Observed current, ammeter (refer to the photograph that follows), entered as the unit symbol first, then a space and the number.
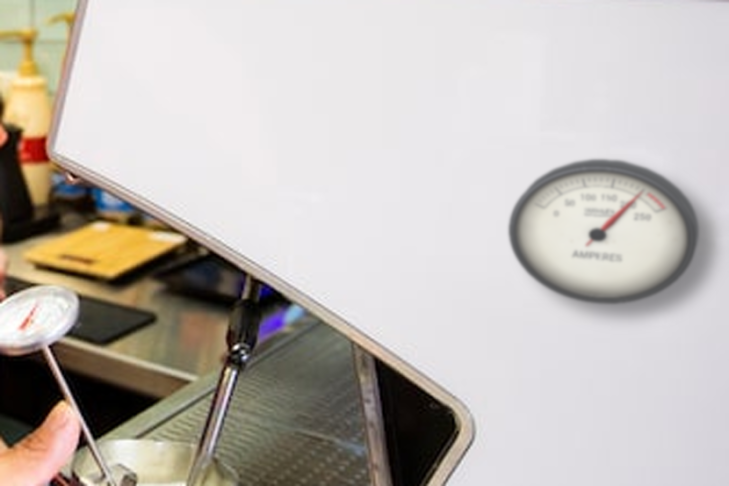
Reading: A 200
